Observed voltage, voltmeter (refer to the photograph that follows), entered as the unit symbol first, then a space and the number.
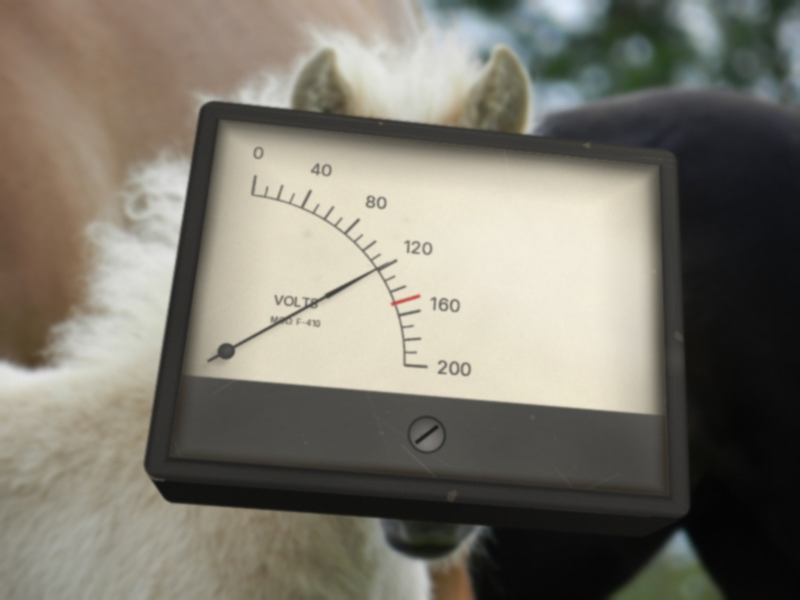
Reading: V 120
